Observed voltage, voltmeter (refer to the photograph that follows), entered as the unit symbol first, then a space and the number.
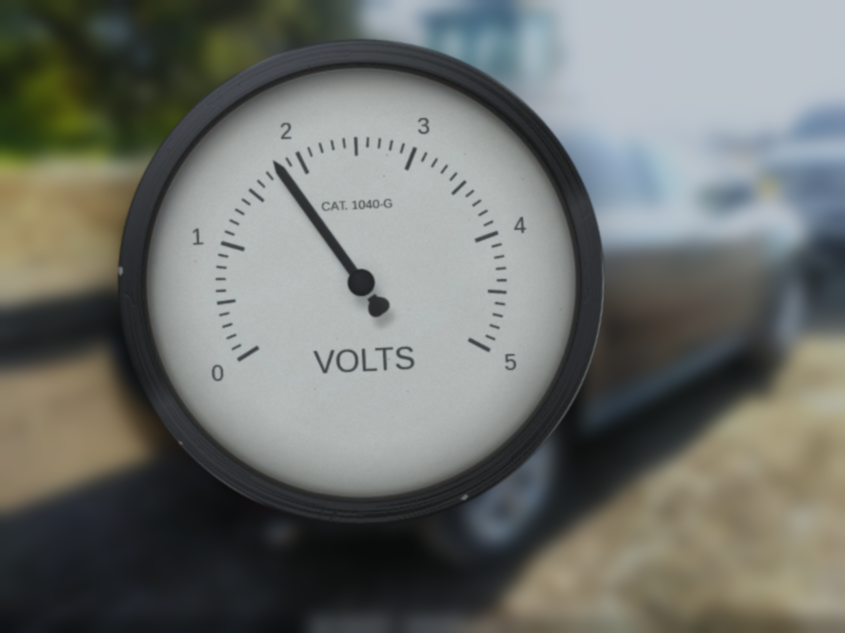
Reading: V 1.8
